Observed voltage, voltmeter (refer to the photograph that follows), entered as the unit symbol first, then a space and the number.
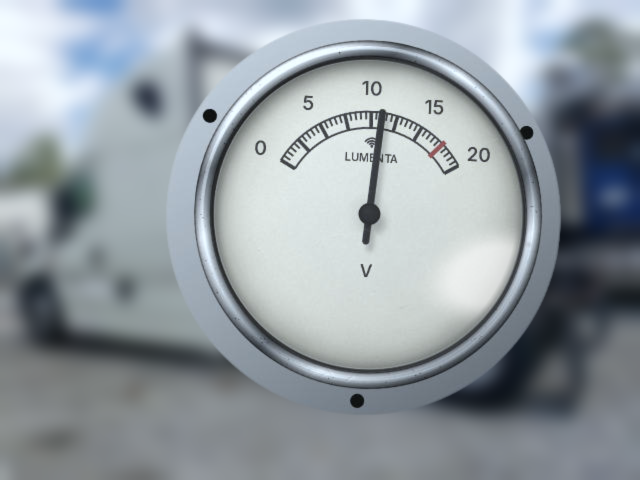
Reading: V 11
